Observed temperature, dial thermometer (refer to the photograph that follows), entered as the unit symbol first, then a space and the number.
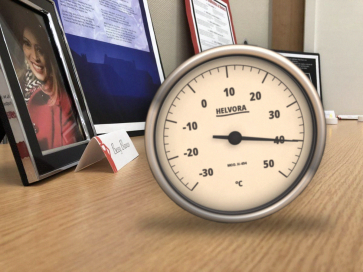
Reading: °C 40
